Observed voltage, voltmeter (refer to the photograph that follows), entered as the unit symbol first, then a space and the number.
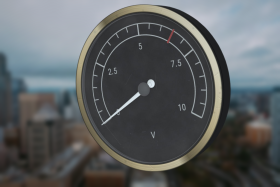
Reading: V 0
